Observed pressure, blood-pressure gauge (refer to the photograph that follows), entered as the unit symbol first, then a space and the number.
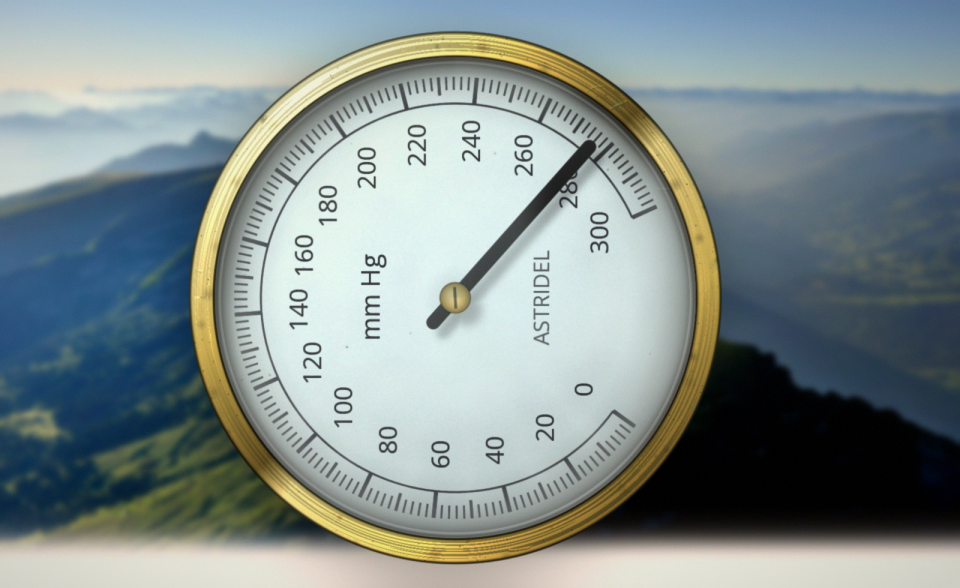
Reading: mmHg 276
